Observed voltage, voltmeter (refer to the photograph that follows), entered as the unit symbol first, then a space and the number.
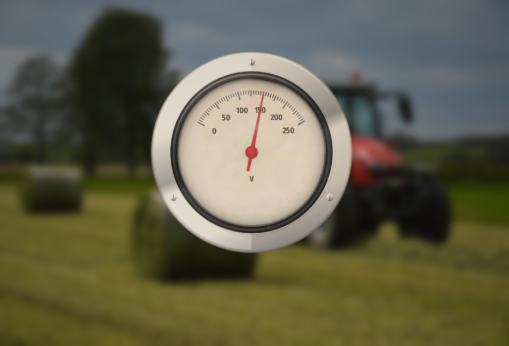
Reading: V 150
